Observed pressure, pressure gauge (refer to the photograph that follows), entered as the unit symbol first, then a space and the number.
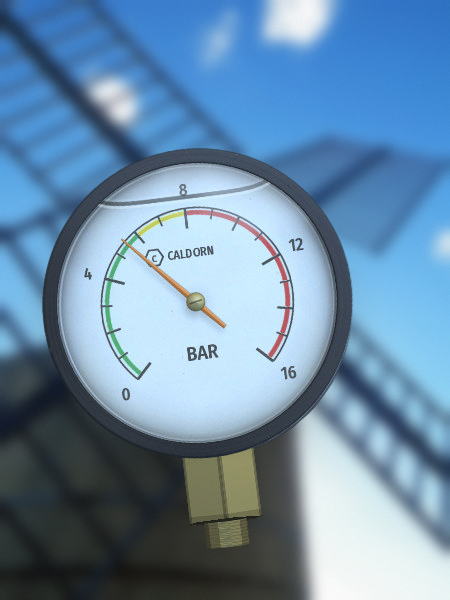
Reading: bar 5.5
